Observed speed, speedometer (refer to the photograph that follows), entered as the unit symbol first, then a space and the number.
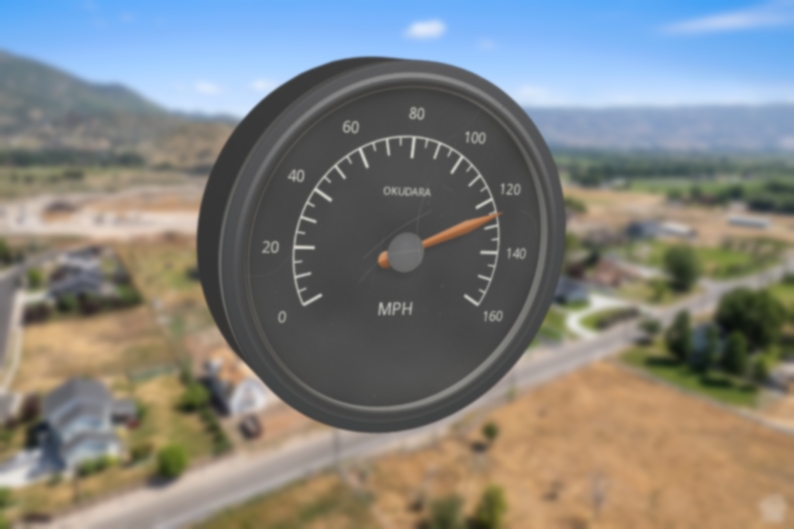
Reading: mph 125
